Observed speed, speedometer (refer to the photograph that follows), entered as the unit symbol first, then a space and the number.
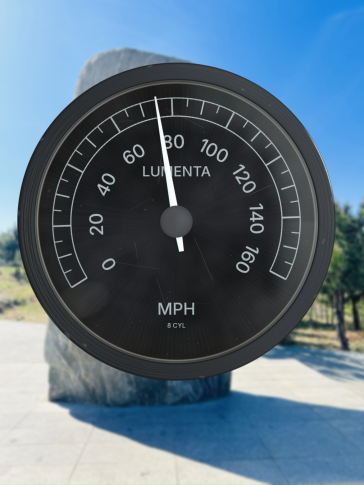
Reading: mph 75
